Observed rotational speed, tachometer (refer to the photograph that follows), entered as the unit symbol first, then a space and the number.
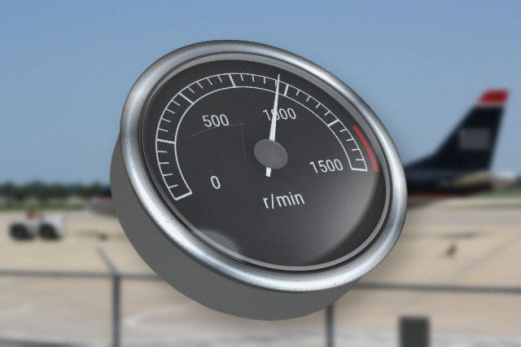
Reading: rpm 950
